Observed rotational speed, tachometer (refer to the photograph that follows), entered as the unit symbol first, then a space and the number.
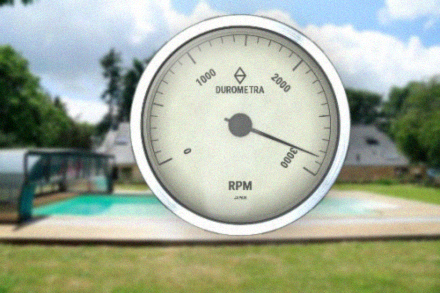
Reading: rpm 2850
